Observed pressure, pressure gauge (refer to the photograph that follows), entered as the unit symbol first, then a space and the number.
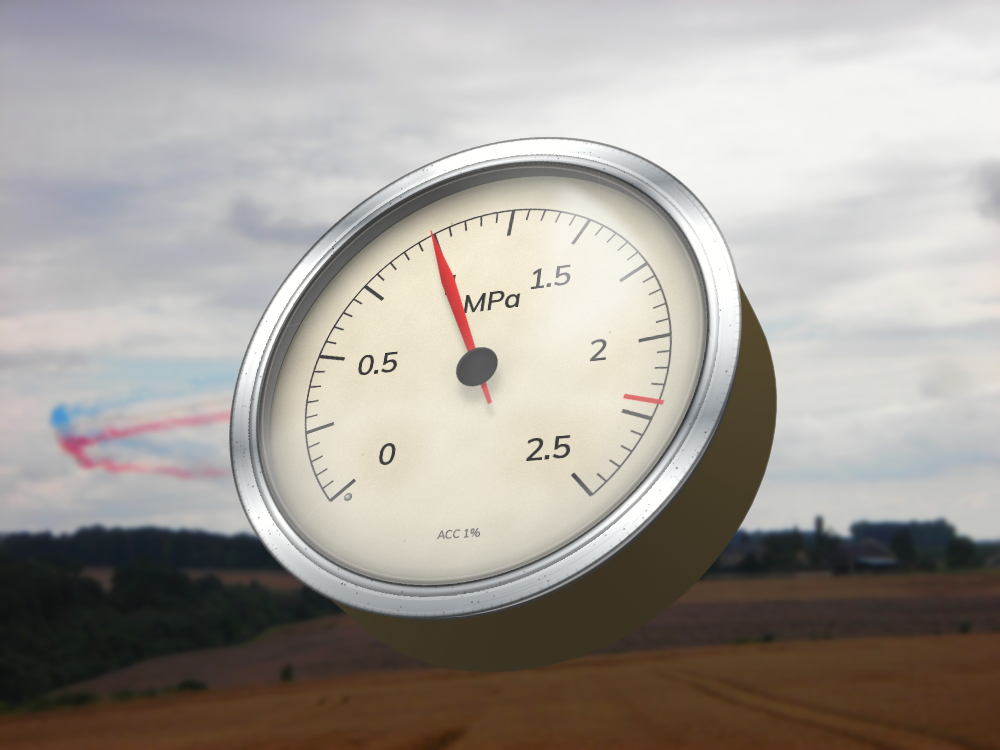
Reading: MPa 1
